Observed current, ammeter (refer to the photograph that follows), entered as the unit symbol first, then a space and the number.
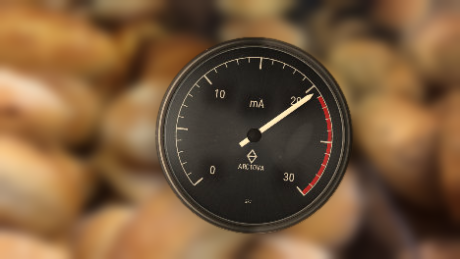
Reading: mA 20.5
